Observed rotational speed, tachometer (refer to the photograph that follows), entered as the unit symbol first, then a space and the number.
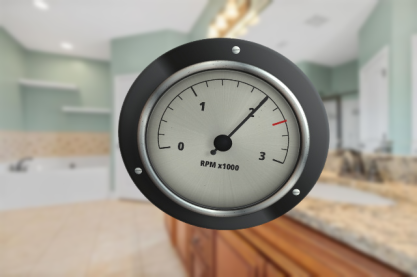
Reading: rpm 2000
